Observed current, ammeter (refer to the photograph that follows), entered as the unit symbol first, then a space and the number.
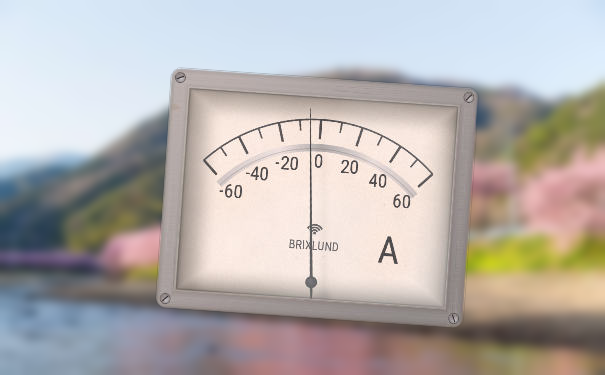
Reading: A -5
